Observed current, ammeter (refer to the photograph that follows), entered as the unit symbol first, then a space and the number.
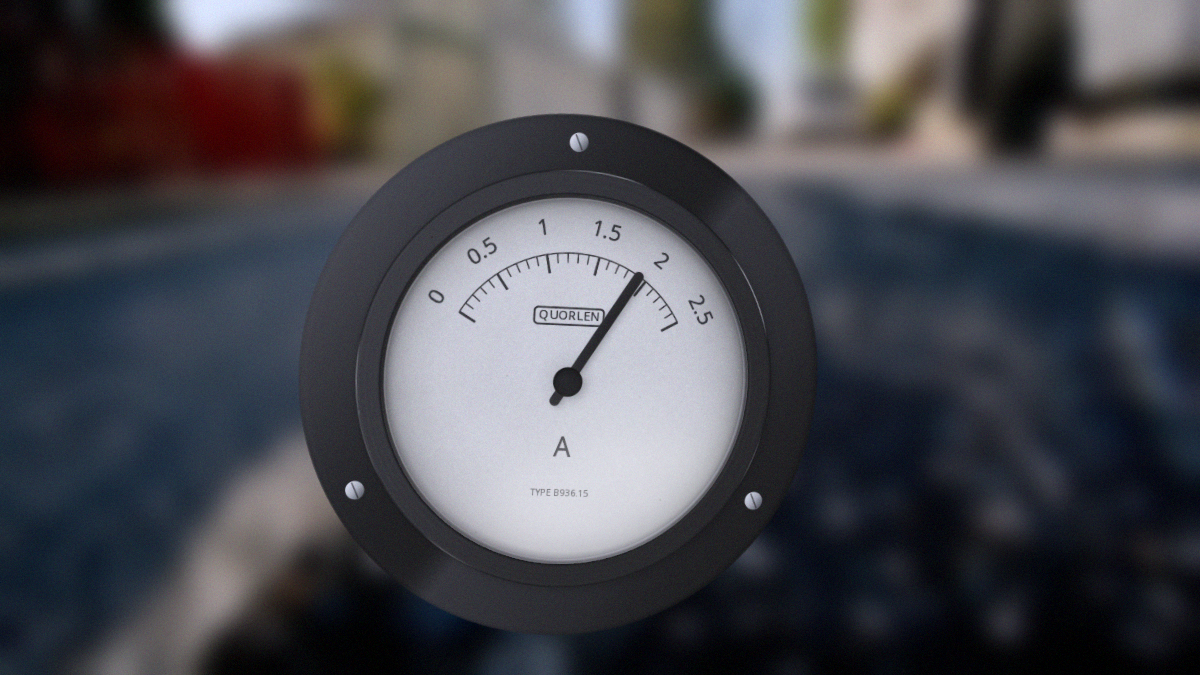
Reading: A 1.9
